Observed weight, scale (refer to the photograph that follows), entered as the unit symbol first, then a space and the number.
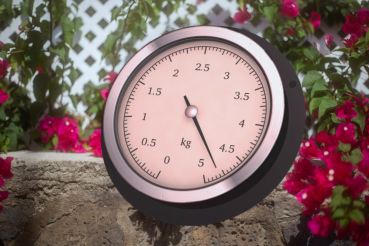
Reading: kg 4.8
